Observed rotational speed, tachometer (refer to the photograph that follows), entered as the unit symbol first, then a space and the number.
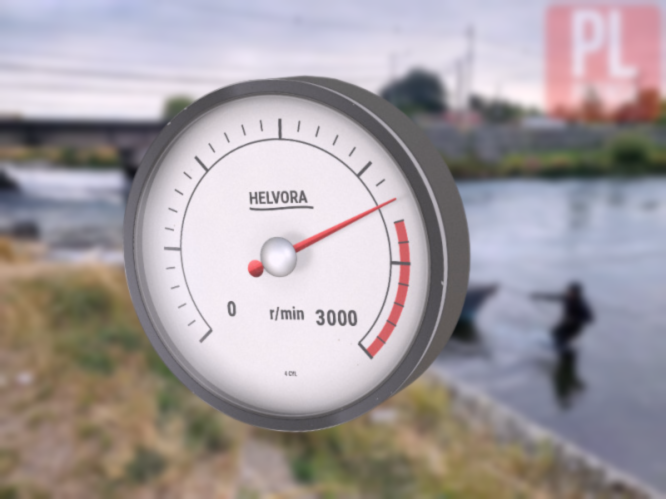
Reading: rpm 2200
